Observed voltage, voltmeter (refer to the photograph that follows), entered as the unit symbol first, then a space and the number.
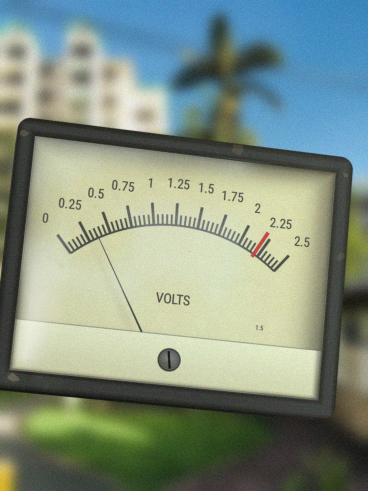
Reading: V 0.35
